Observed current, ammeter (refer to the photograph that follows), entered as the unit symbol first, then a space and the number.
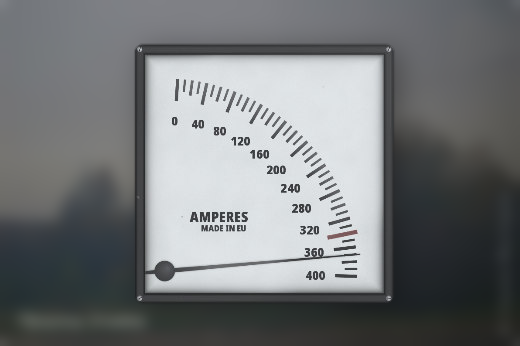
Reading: A 370
